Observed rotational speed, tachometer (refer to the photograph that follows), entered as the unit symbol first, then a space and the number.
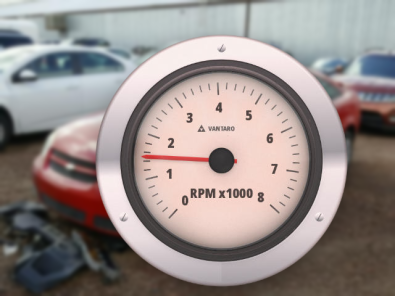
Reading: rpm 1500
